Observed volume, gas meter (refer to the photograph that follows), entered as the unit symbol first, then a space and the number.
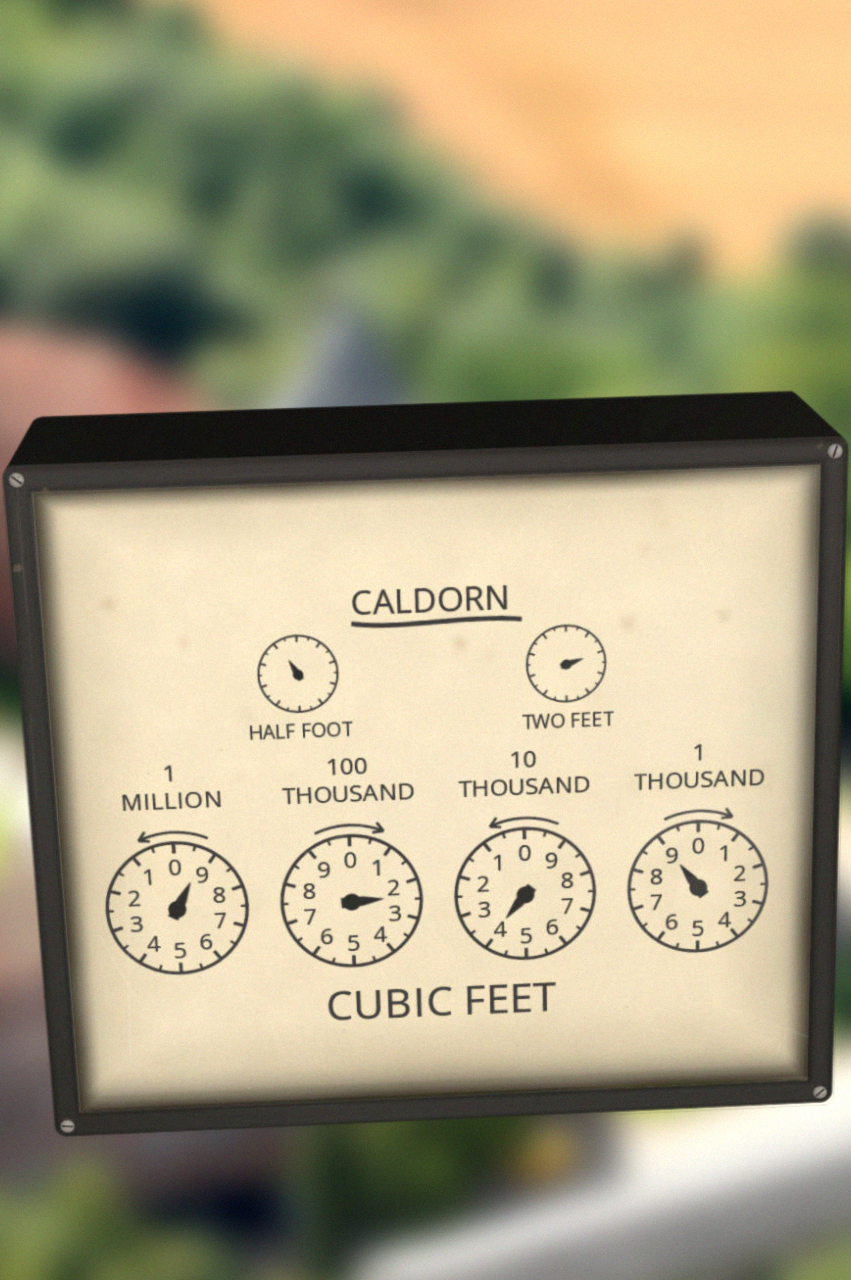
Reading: ft³ 923900
